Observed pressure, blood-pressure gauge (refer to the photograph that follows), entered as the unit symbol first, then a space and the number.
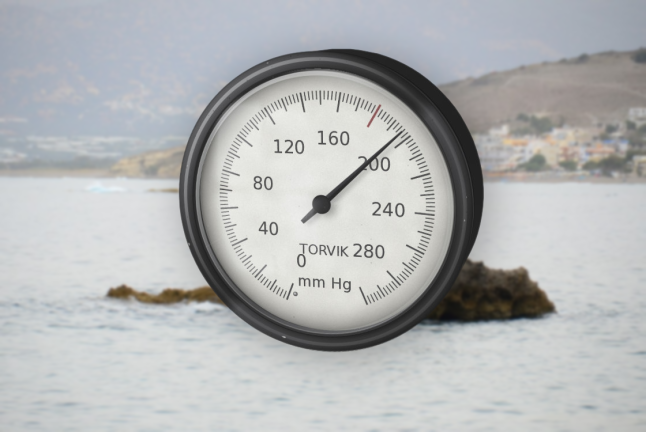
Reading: mmHg 196
